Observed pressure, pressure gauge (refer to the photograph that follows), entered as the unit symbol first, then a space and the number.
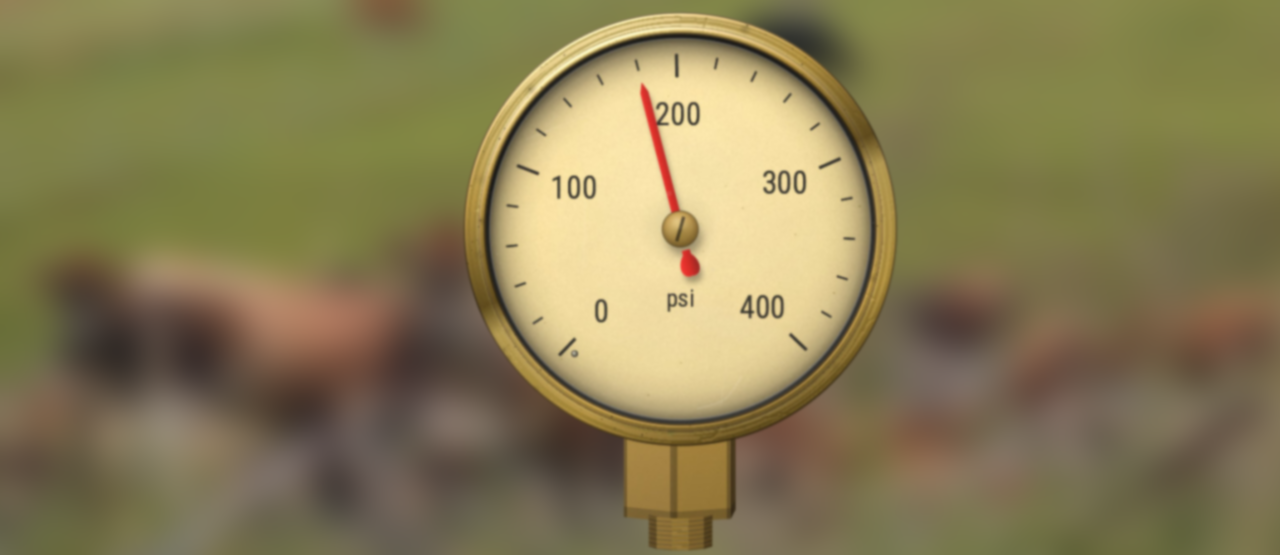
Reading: psi 180
